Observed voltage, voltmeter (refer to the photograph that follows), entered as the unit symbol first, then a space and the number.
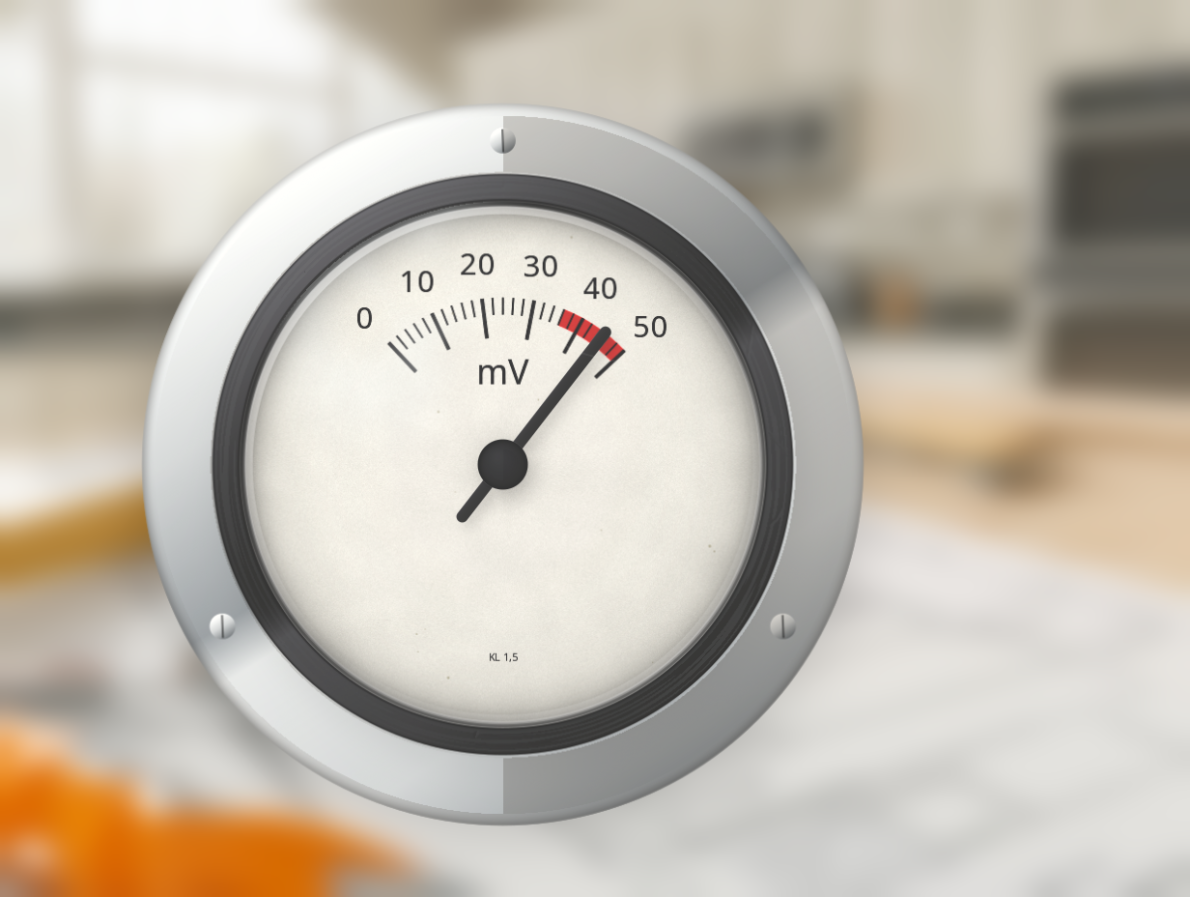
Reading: mV 45
